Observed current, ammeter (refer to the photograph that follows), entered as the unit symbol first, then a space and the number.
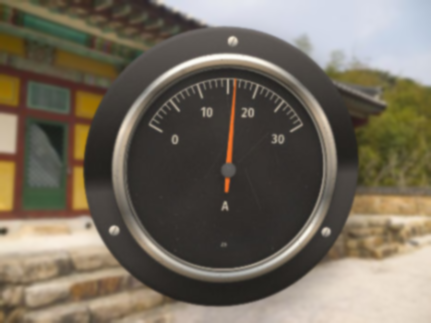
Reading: A 16
